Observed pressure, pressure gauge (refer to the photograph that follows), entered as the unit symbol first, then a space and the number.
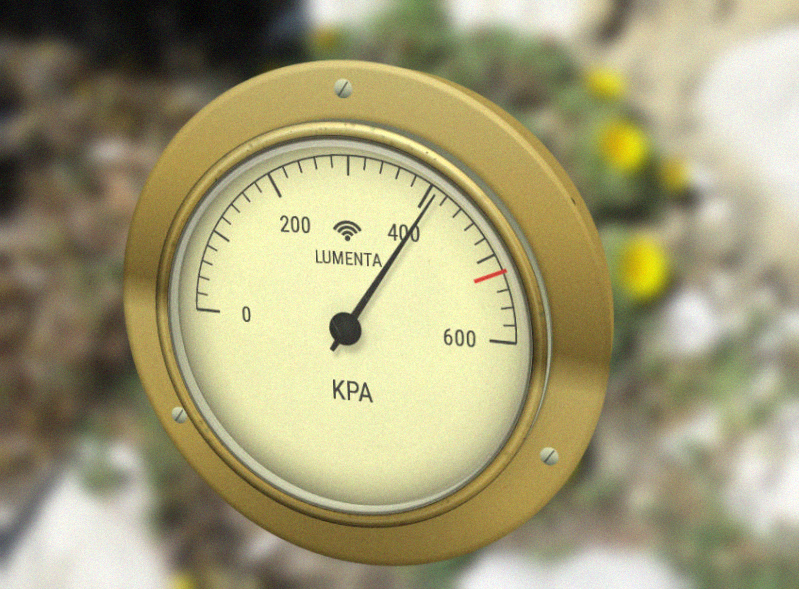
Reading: kPa 410
